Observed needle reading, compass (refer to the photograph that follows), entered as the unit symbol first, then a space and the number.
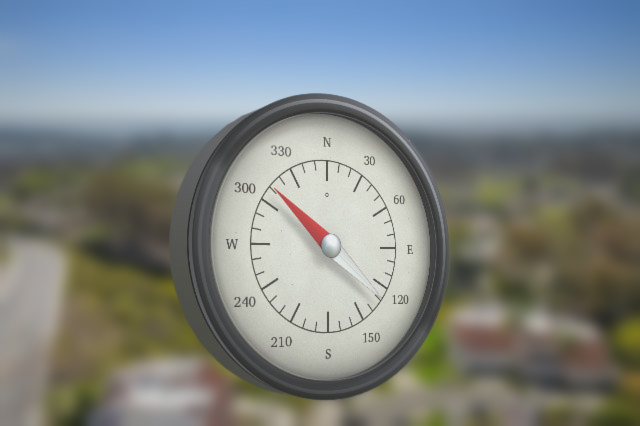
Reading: ° 310
